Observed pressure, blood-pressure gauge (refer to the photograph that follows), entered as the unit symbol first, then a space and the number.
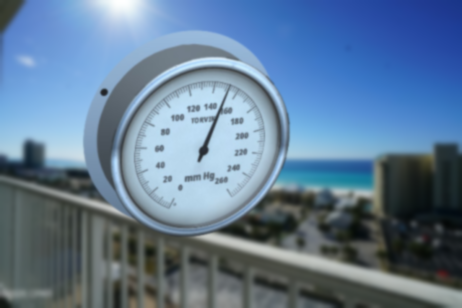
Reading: mmHg 150
